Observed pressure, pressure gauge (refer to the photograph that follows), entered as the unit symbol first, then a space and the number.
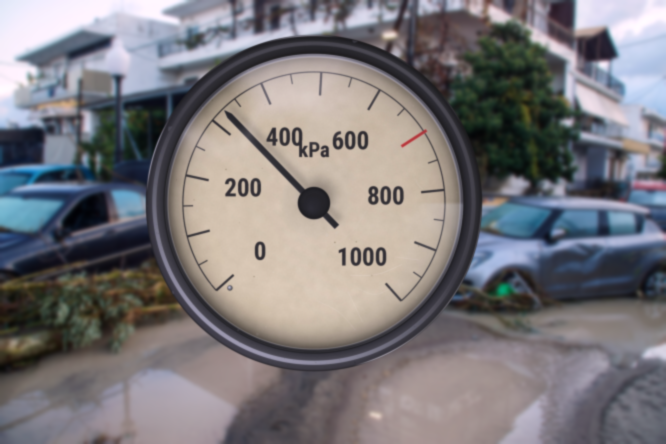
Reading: kPa 325
